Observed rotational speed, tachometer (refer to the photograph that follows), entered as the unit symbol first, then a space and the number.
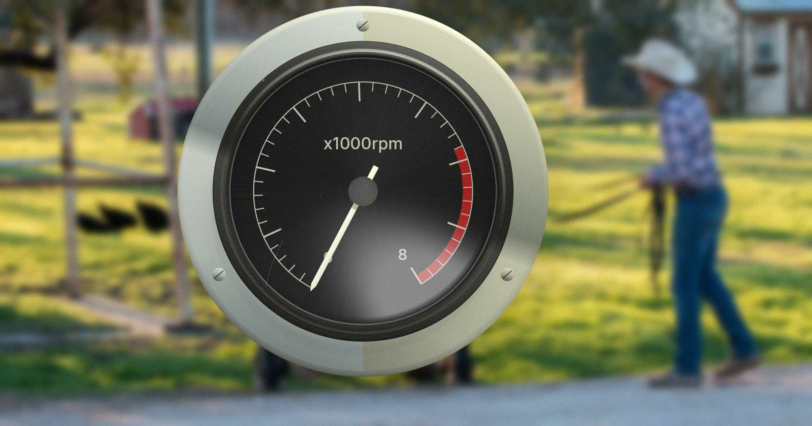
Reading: rpm 0
